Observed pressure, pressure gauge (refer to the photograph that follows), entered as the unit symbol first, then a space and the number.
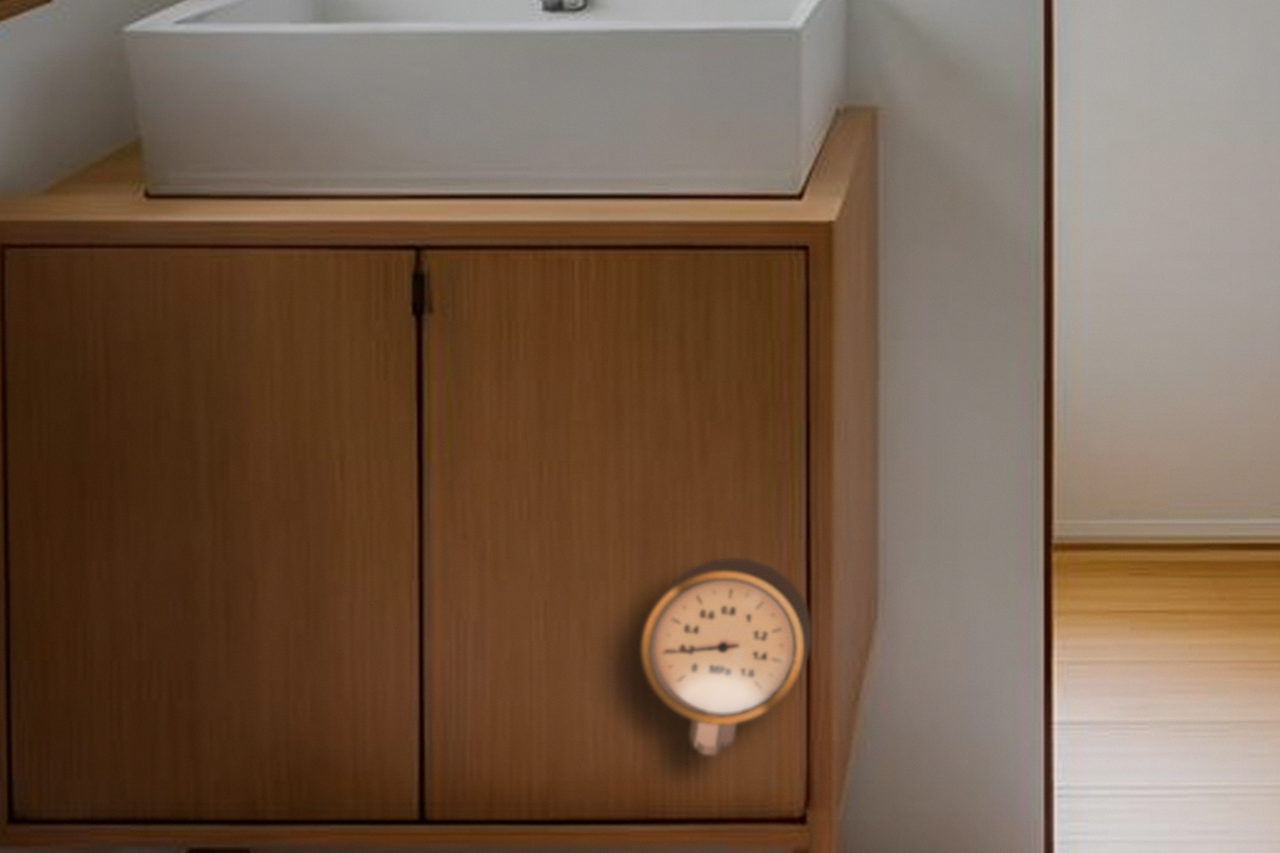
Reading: MPa 0.2
